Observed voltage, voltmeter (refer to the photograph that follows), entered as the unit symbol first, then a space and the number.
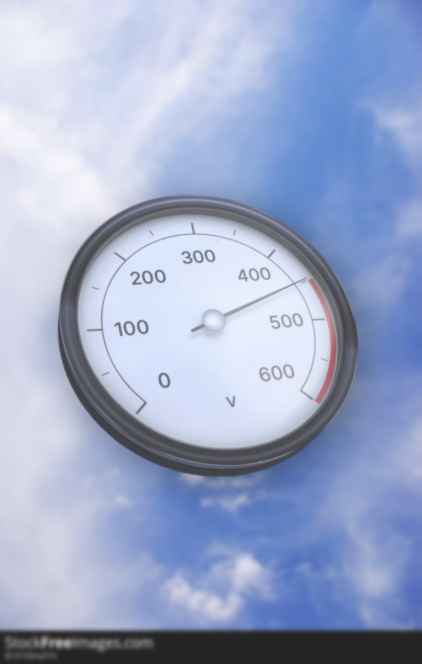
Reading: V 450
